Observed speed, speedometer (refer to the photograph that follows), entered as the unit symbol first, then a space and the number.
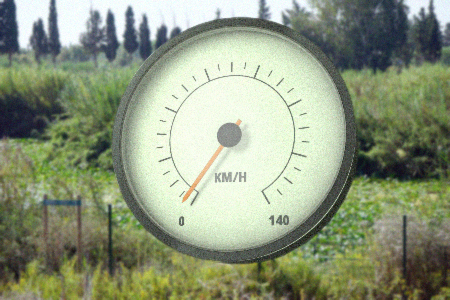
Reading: km/h 2.5
